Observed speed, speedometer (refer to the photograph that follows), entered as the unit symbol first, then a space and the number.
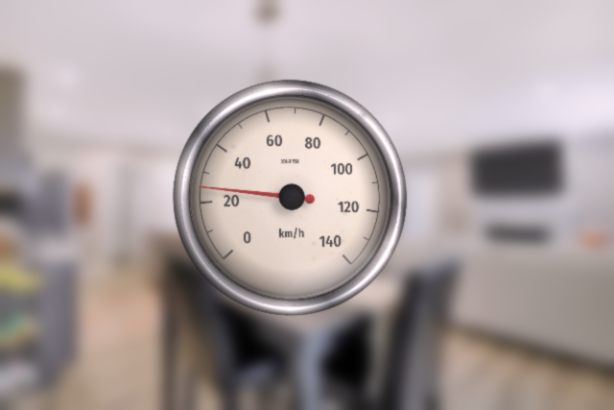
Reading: km/h 25
